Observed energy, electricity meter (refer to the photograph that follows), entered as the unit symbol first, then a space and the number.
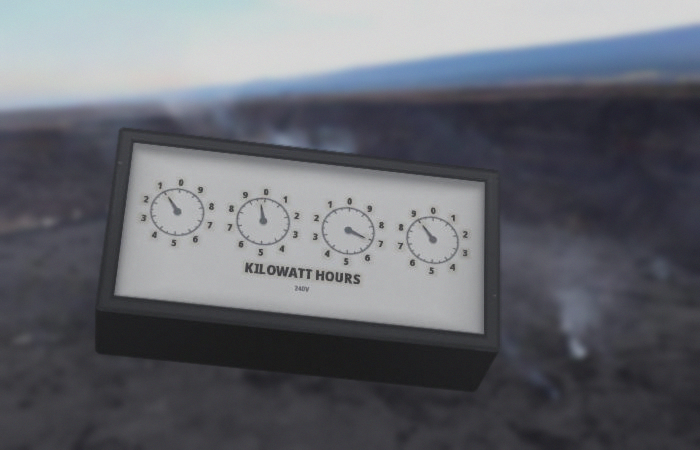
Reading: kWh 969
